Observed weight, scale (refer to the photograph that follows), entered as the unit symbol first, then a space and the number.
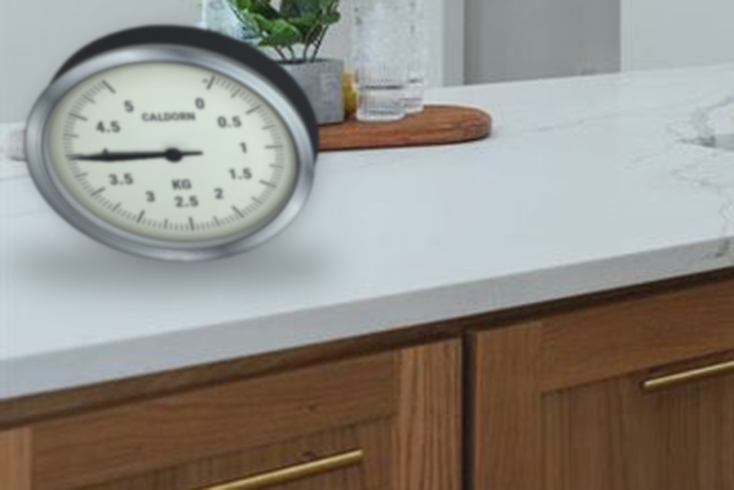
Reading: kg 4
